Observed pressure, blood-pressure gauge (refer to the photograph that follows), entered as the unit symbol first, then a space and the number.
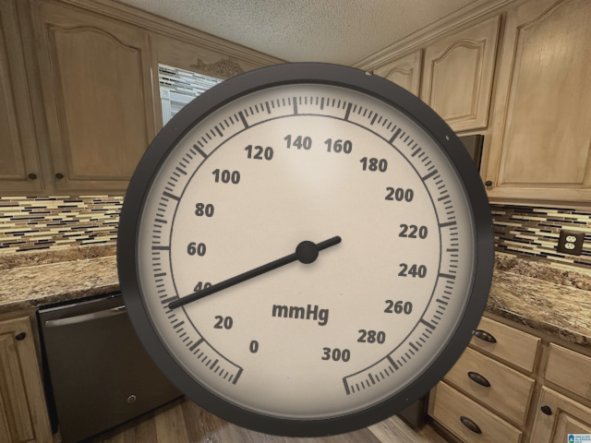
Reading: mmHg 38
